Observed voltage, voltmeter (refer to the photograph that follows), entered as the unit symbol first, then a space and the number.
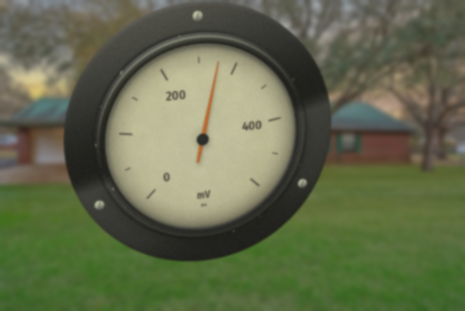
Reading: mV 275
